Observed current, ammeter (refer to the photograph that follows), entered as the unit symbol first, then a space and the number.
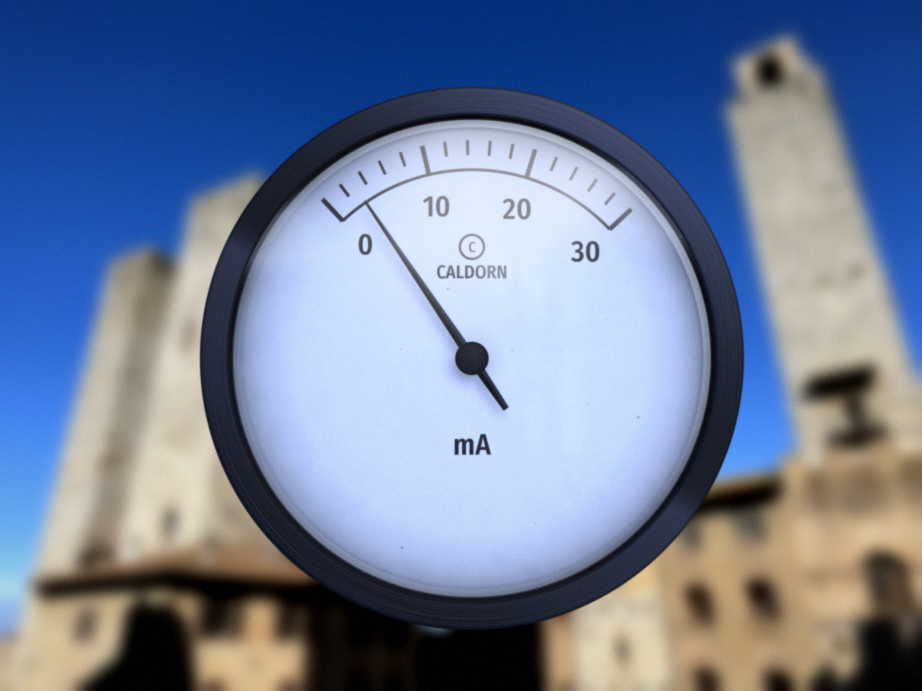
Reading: mA 3
